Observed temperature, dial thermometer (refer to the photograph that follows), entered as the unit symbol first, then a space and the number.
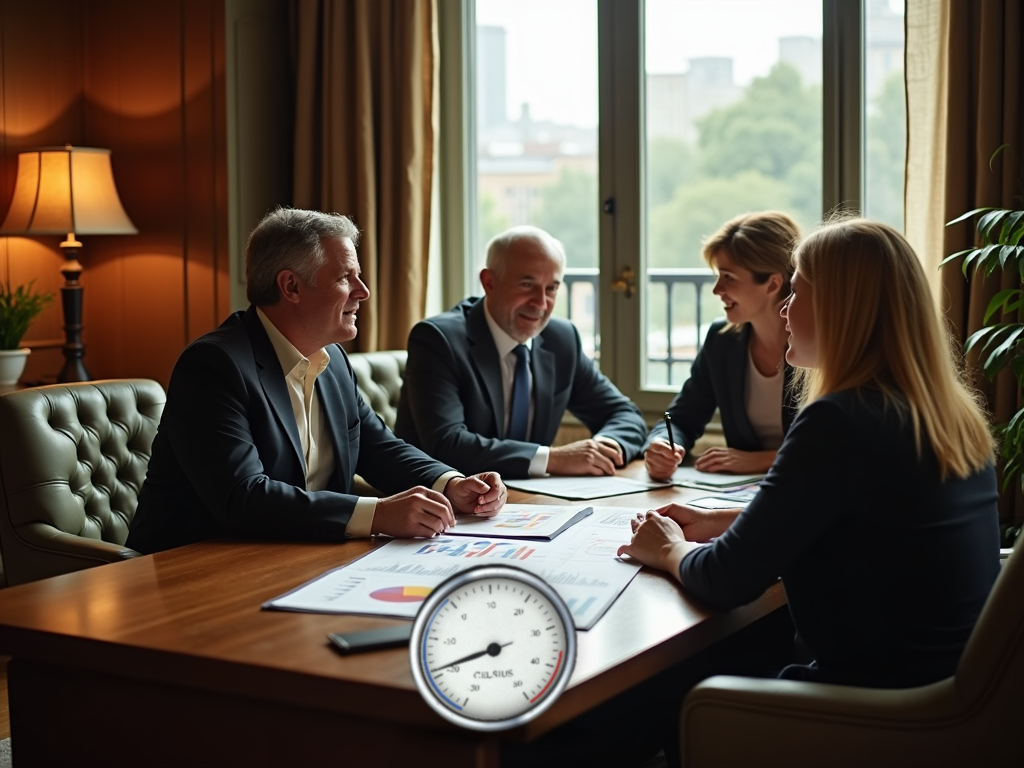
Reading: °C -18
